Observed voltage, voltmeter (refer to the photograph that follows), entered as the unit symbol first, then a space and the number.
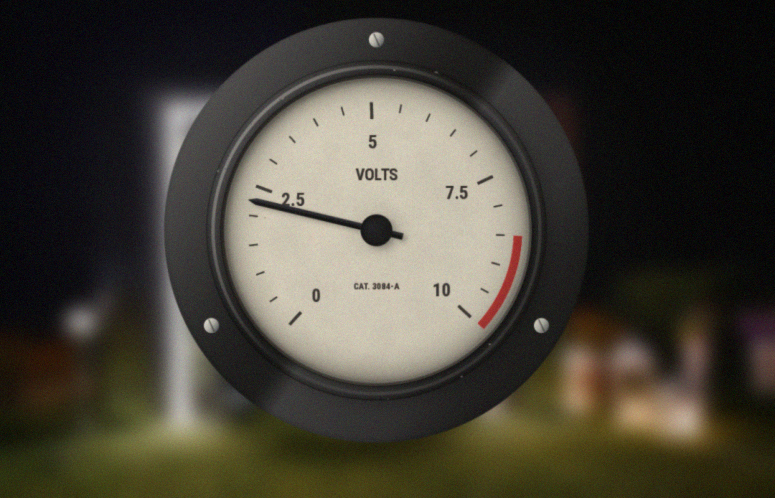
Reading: V 2.25
